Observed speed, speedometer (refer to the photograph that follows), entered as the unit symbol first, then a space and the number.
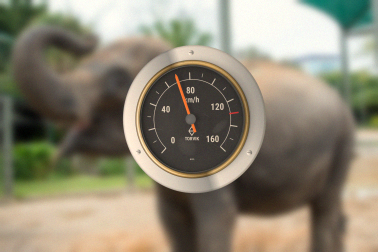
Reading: km/h 70
